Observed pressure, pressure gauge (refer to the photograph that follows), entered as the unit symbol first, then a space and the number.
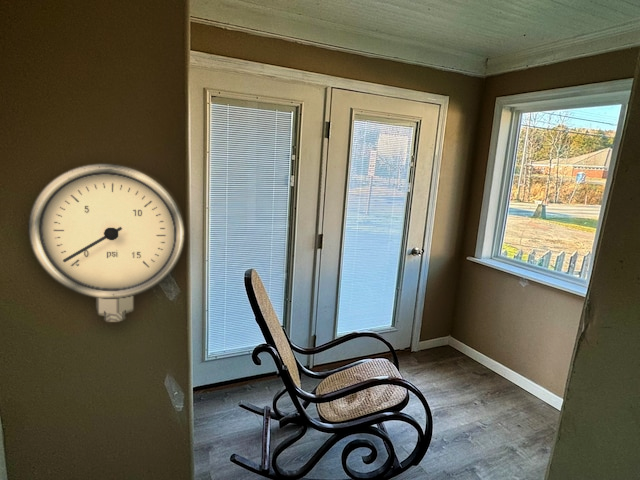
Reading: psi 0.5
